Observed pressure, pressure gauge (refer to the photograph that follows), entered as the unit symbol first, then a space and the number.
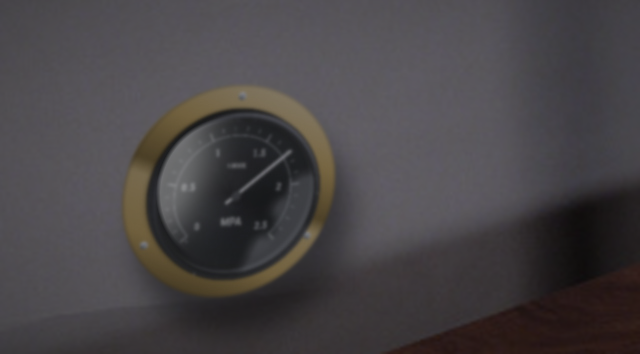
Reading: MPa 1.7
